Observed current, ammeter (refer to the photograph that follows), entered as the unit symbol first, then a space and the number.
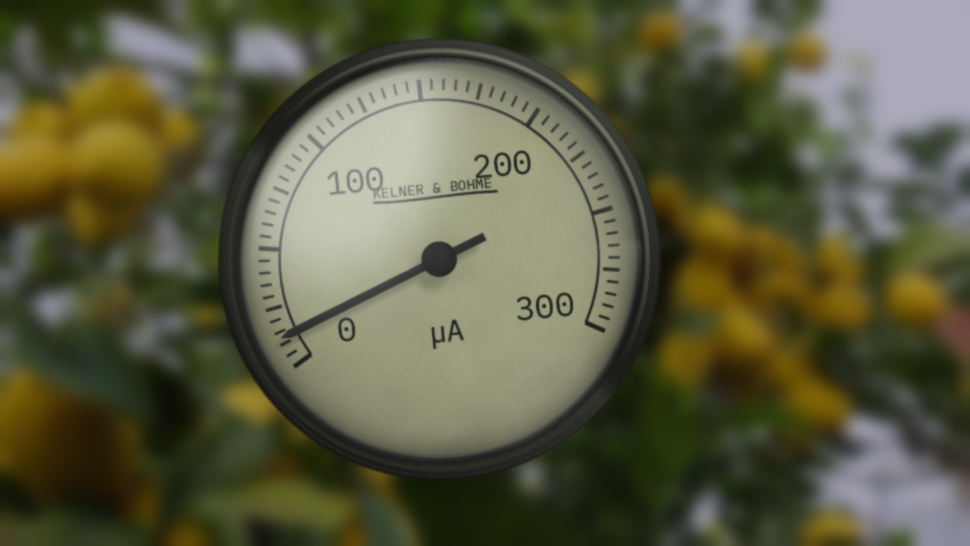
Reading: µA 12.5
